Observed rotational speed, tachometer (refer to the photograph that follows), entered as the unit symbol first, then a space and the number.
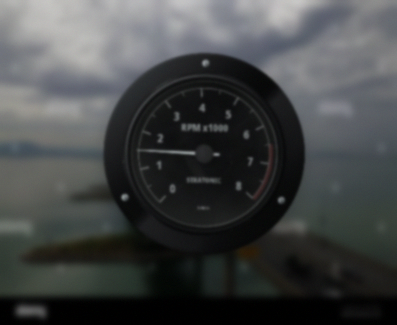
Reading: rpm 1500
